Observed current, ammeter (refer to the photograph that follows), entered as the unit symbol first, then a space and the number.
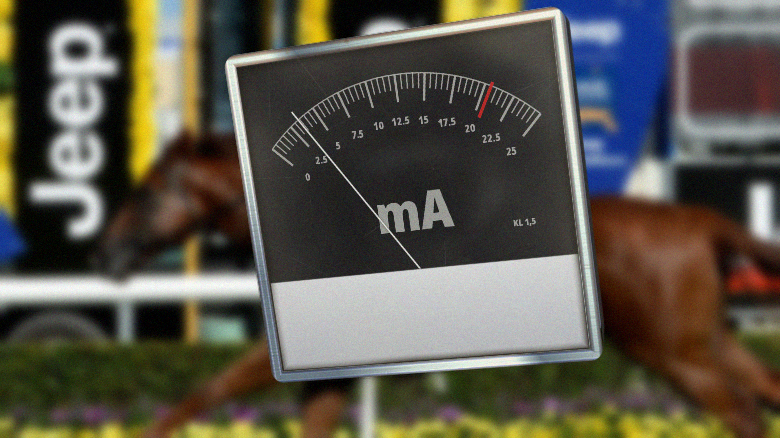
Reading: mA 3.5
